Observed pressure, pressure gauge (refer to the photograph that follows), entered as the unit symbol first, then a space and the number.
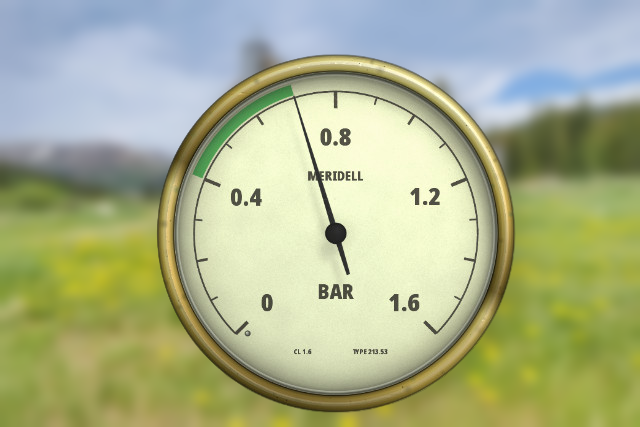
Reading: bar 0.7
